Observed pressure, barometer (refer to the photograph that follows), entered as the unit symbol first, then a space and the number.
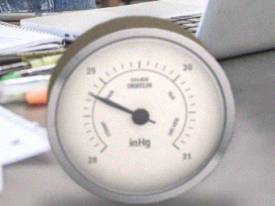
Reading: inHg 28.8
